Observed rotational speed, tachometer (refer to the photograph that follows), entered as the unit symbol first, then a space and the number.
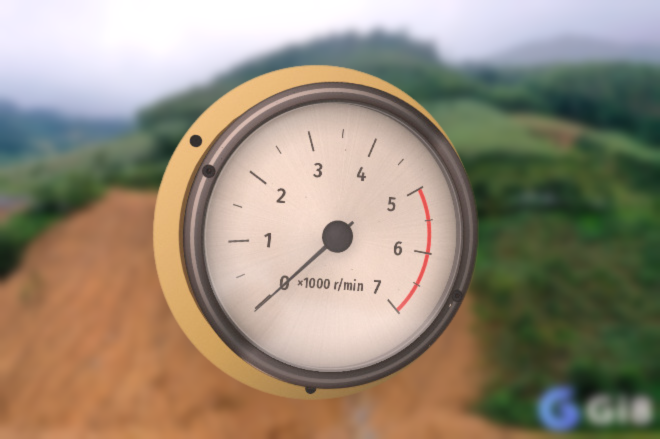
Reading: rpm 0
